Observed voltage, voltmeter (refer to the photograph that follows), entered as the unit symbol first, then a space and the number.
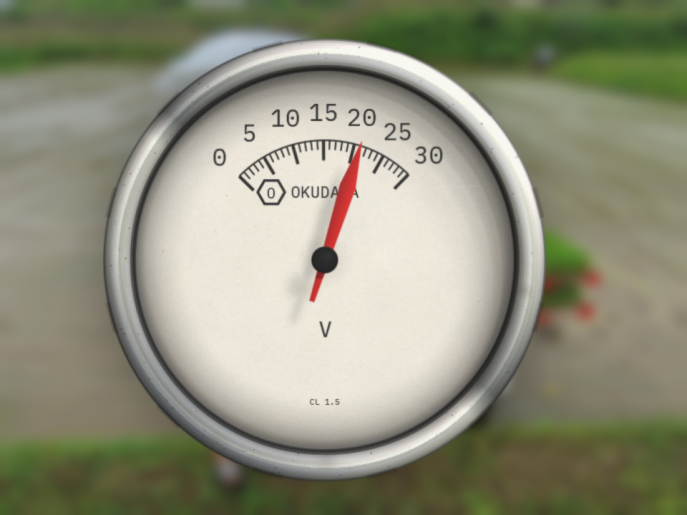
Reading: V 21
